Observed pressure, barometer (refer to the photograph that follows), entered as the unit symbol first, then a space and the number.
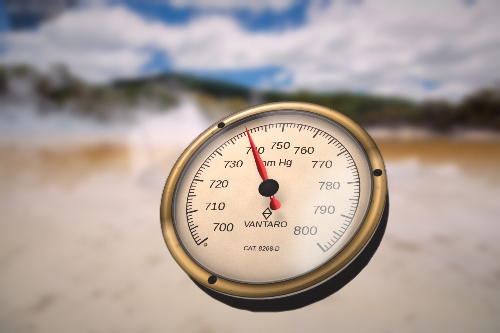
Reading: mmHg 740
